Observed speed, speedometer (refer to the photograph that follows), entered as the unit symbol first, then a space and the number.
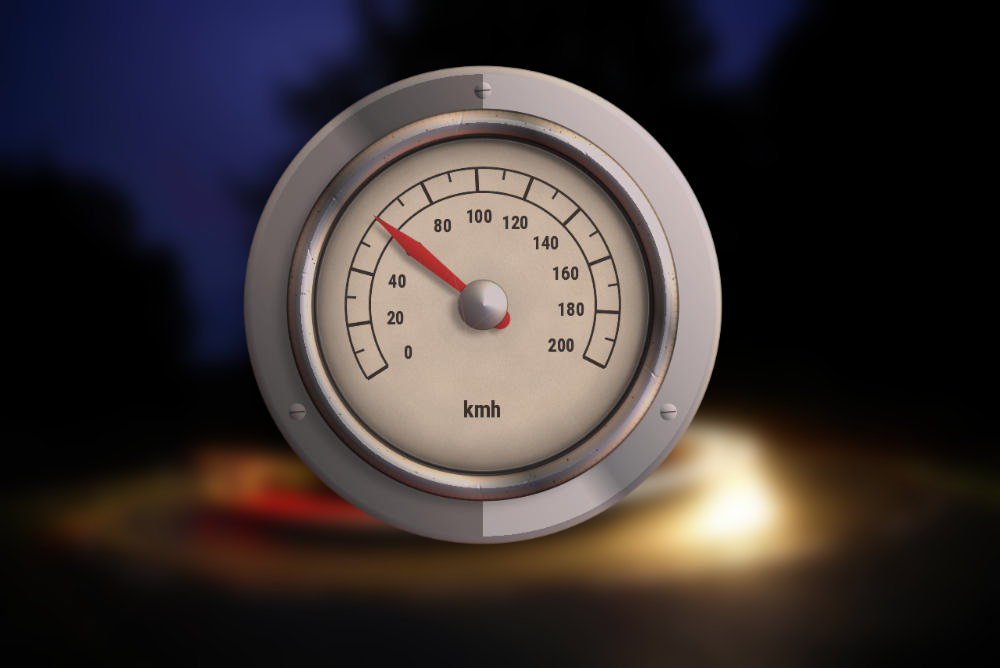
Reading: km/h 60
